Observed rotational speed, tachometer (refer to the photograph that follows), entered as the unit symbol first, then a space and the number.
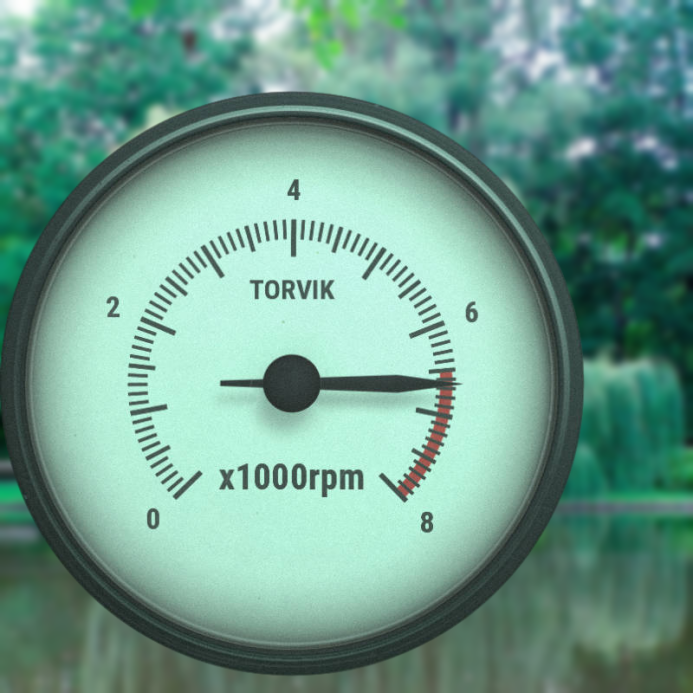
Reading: rpm 6650
